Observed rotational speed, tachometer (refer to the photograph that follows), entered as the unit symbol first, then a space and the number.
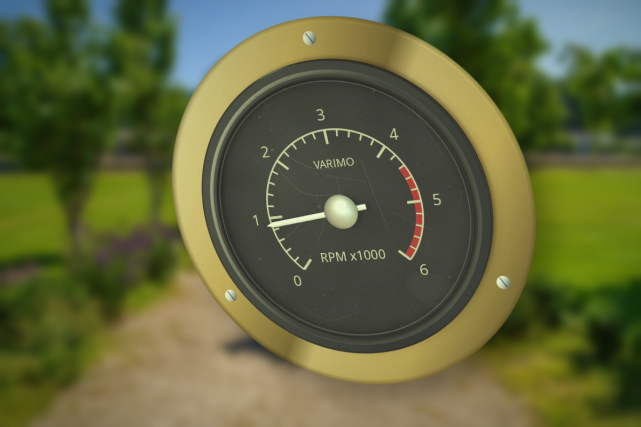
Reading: rpm 900
